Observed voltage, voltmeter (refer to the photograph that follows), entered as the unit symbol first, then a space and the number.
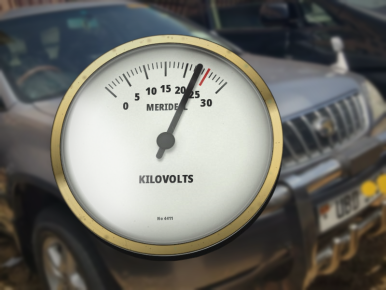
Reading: kV 23
